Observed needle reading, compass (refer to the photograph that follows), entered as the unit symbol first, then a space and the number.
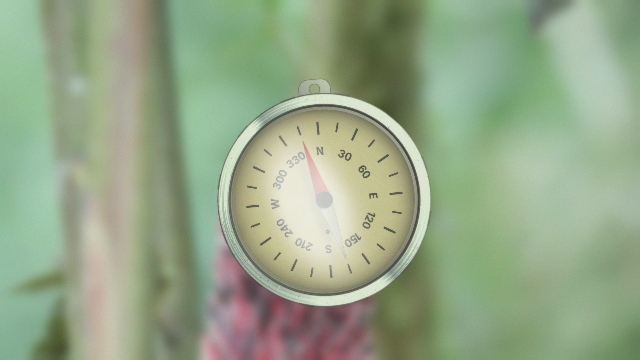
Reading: ° 345
